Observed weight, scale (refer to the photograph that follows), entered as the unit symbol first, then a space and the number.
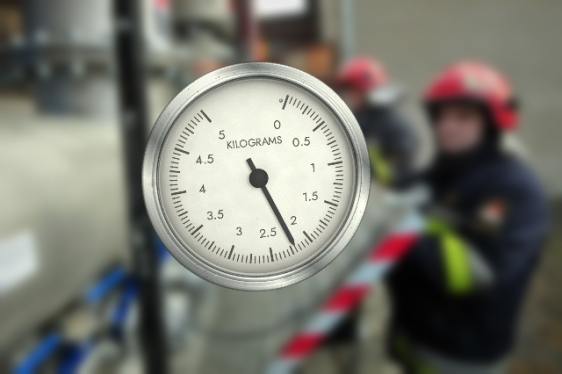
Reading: kg 2.2
